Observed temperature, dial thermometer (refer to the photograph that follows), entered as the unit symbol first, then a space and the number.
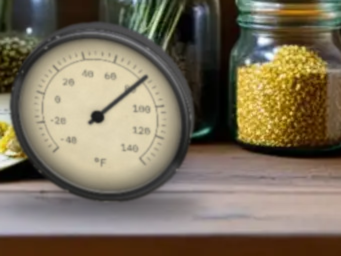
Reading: °F 80
